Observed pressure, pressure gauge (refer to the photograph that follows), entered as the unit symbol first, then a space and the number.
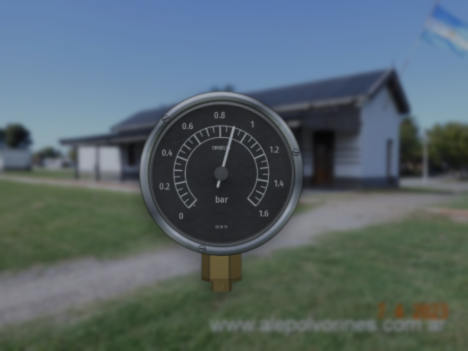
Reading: bar 0.9
